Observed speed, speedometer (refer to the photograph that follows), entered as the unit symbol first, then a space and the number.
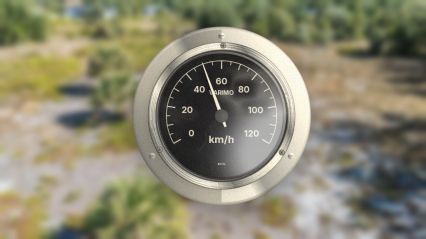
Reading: km/h 50
